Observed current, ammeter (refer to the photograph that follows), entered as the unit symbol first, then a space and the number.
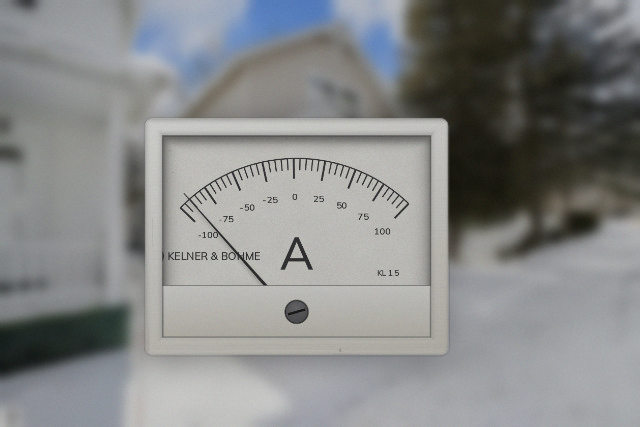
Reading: A -90
